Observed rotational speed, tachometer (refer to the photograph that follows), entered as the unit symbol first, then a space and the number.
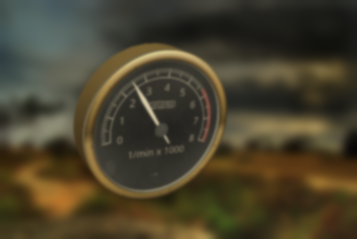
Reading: rpm 2500
